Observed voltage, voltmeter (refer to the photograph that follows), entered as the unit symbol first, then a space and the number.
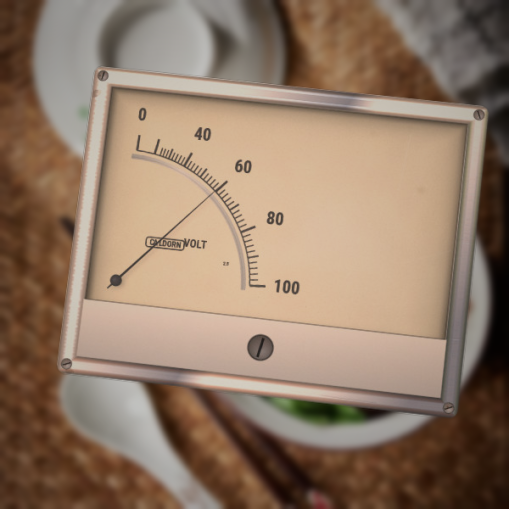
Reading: V 60
